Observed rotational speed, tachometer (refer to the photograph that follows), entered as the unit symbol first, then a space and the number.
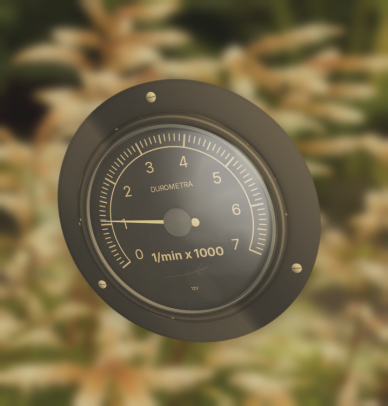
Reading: rpm 1100
